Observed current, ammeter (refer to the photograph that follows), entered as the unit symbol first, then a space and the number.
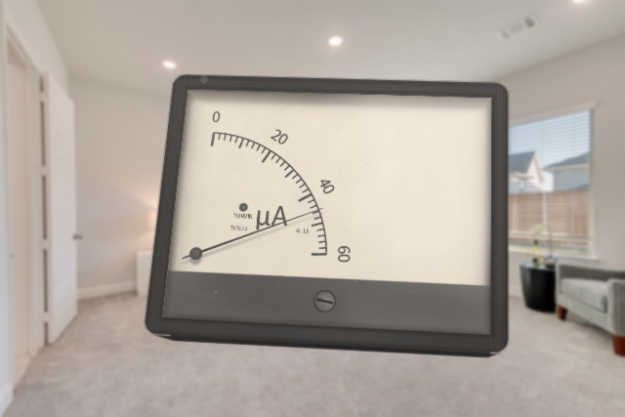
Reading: µA 46
